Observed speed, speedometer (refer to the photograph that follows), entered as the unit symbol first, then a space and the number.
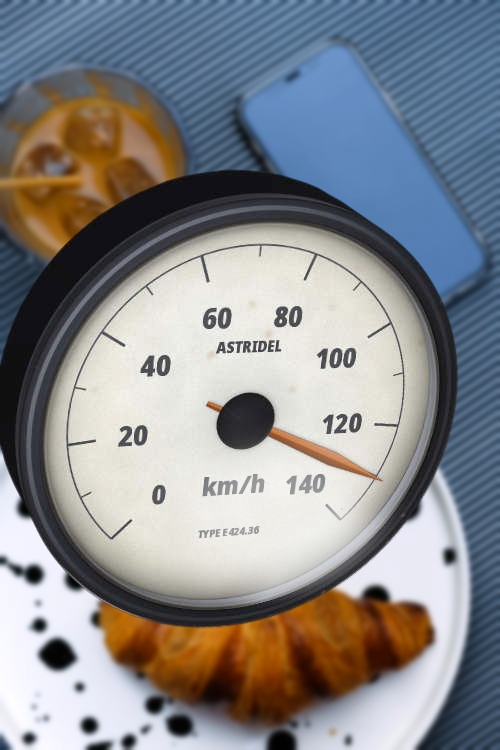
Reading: km/h 130
